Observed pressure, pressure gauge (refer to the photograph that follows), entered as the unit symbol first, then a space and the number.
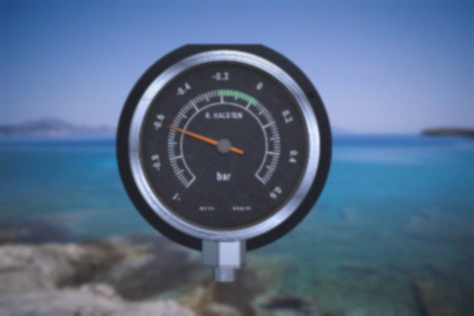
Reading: bar -0.6
